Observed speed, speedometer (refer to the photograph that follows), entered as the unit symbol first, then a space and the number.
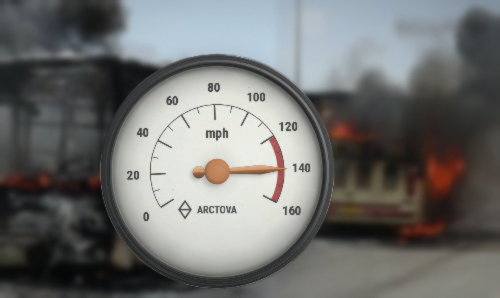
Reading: mph 140
